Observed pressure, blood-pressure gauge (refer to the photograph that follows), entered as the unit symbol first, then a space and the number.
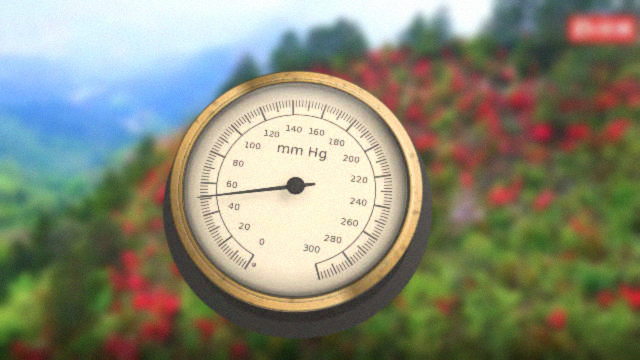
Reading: mmHg 50
